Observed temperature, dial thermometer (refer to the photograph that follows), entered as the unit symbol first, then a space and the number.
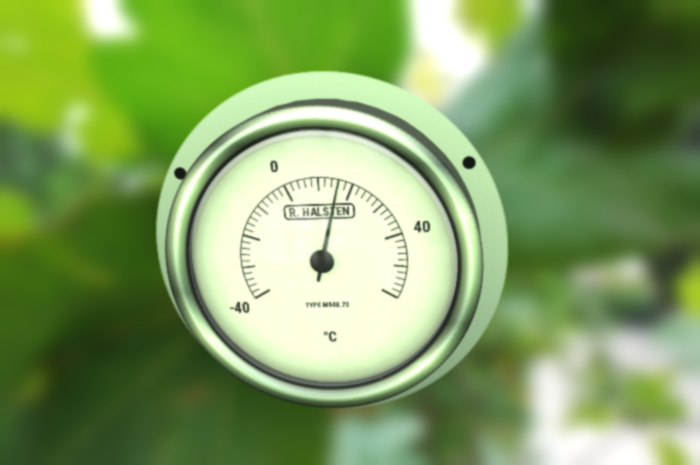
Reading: °C 16
